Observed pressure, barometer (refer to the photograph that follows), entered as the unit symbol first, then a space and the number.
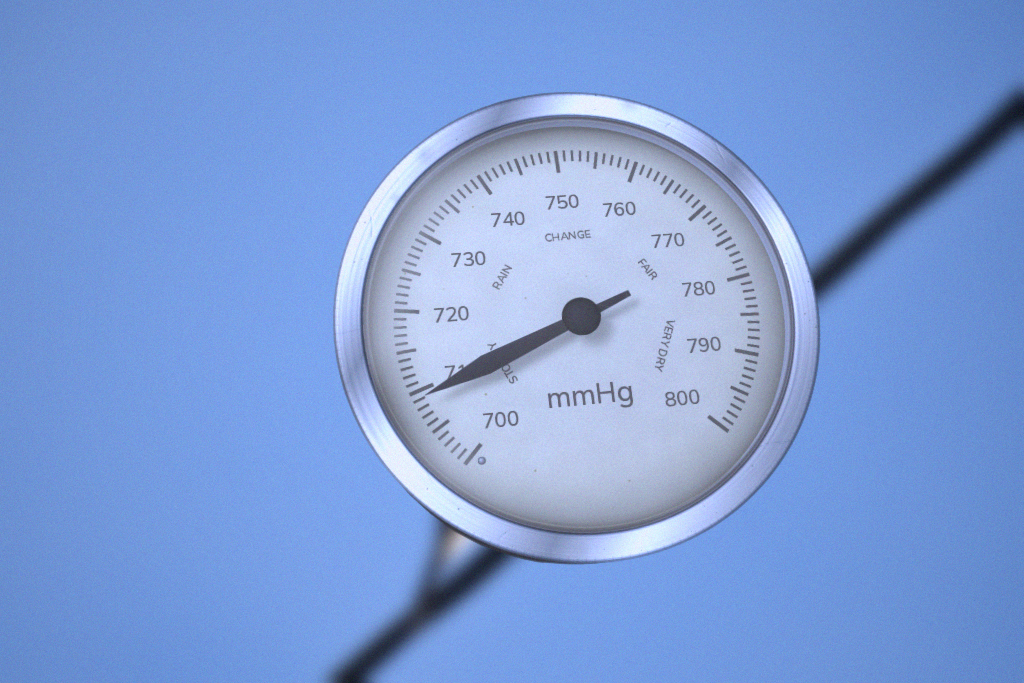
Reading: mmHg 709
